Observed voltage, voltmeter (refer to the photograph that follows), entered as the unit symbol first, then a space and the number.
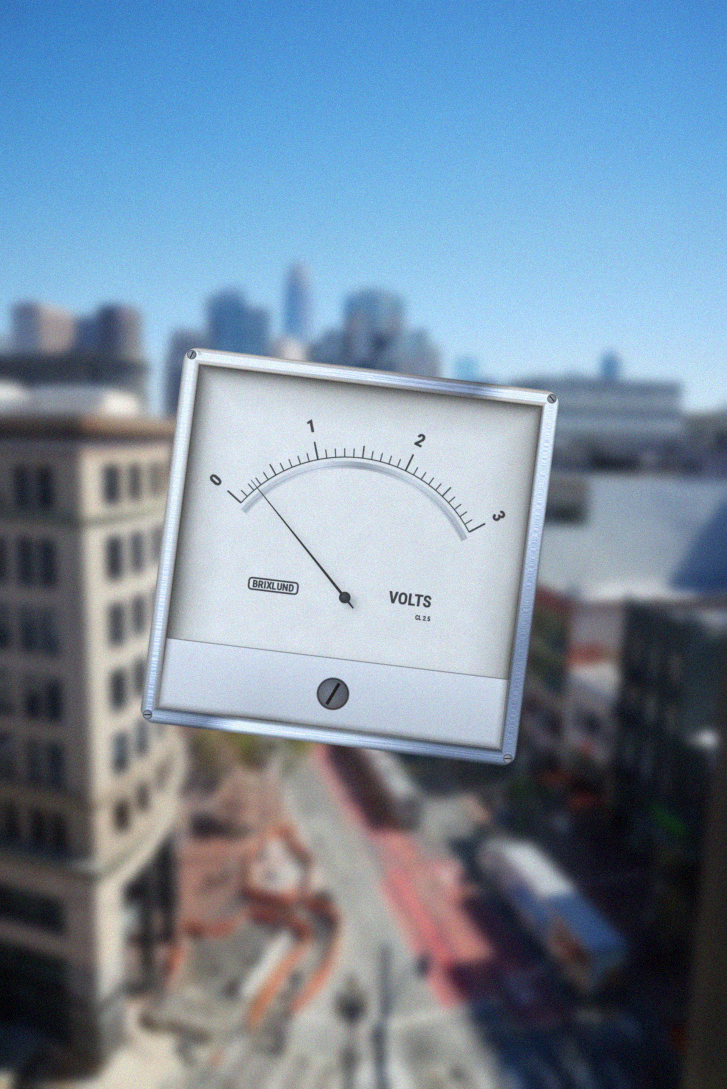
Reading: V 0.25
